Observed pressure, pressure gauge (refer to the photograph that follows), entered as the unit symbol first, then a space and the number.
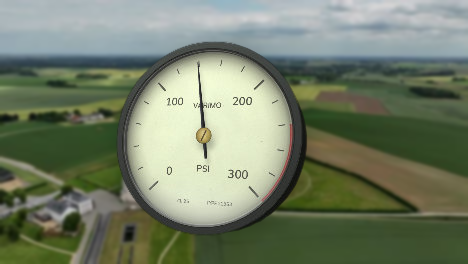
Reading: psi 140
